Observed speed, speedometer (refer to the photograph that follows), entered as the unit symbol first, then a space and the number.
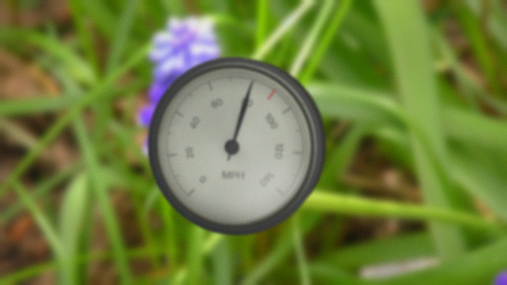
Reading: mph 80
